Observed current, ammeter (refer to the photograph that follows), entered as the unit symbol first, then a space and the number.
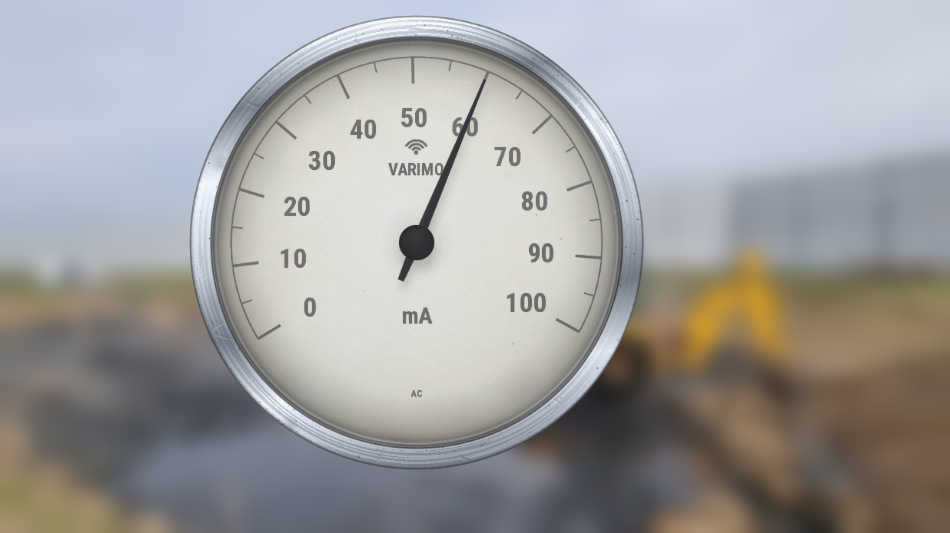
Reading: mA 60
